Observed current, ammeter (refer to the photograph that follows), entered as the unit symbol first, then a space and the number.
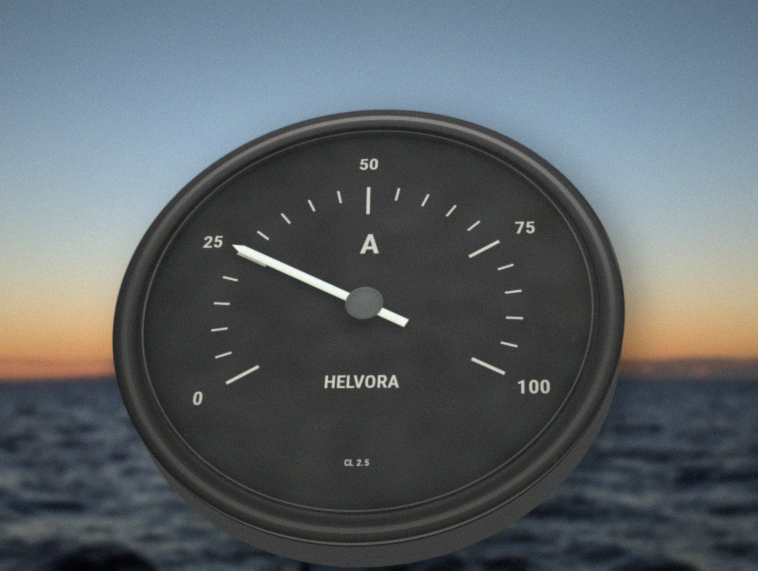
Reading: A 25
